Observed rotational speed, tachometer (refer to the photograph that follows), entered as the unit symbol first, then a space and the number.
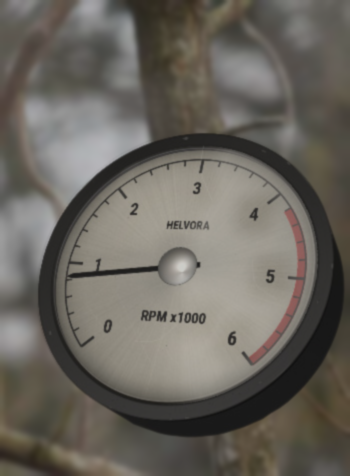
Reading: rpm 800
